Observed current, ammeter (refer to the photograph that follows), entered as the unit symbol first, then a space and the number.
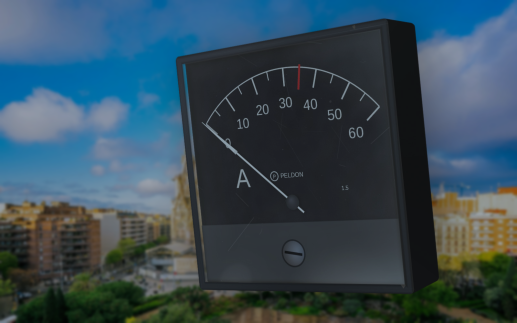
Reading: A 0
